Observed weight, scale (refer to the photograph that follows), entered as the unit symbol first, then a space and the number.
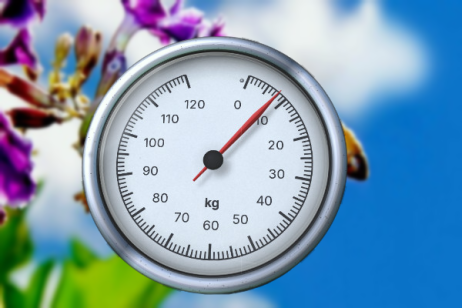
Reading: kg 8
